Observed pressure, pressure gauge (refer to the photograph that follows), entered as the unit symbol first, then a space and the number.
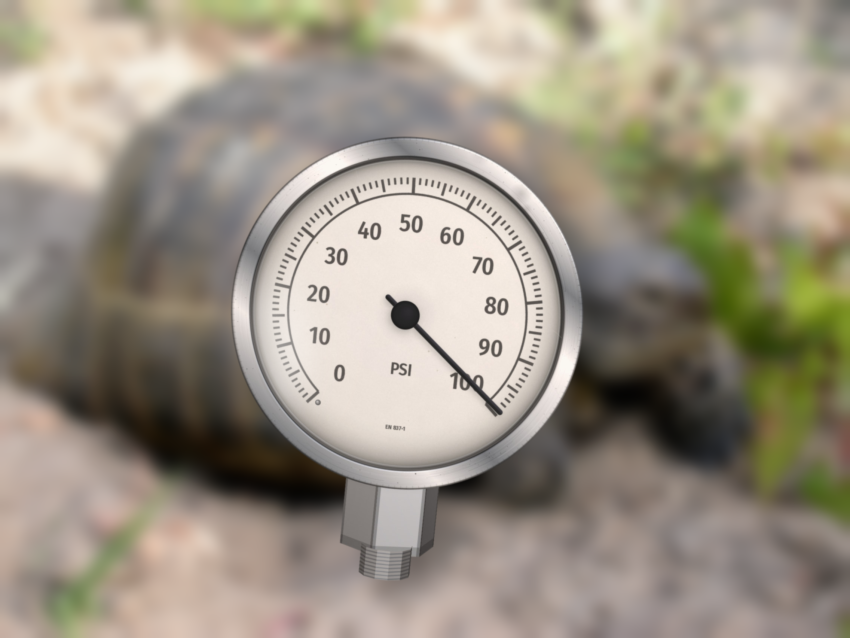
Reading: psi 99
